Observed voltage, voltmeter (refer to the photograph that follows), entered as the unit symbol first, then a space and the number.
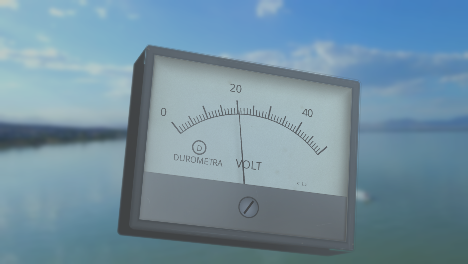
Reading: V 20
